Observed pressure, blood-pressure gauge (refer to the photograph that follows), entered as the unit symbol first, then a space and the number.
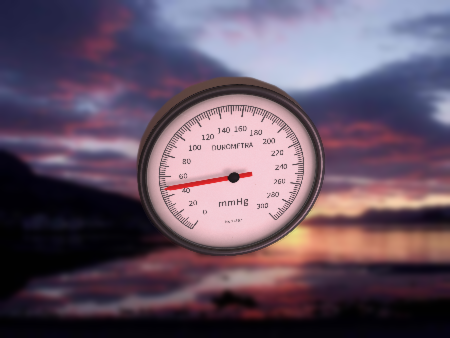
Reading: mmHg 50
